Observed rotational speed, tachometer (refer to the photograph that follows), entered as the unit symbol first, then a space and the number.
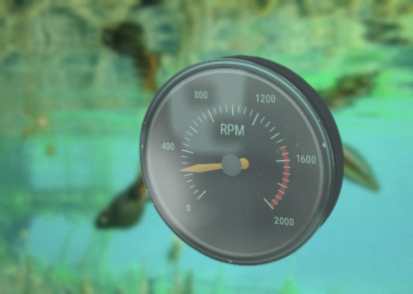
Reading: rpm 250
